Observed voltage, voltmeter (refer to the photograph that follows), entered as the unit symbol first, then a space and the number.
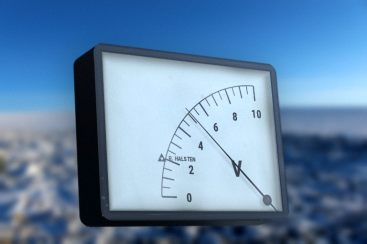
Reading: V 5
